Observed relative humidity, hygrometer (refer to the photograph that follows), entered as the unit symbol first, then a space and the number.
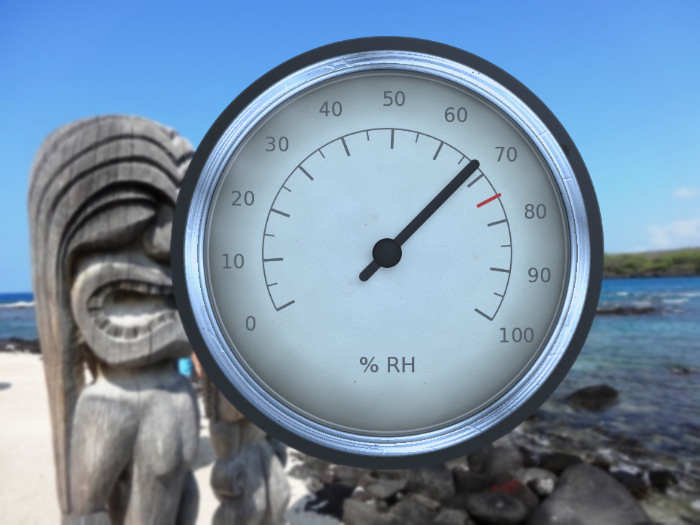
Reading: % 67.5
